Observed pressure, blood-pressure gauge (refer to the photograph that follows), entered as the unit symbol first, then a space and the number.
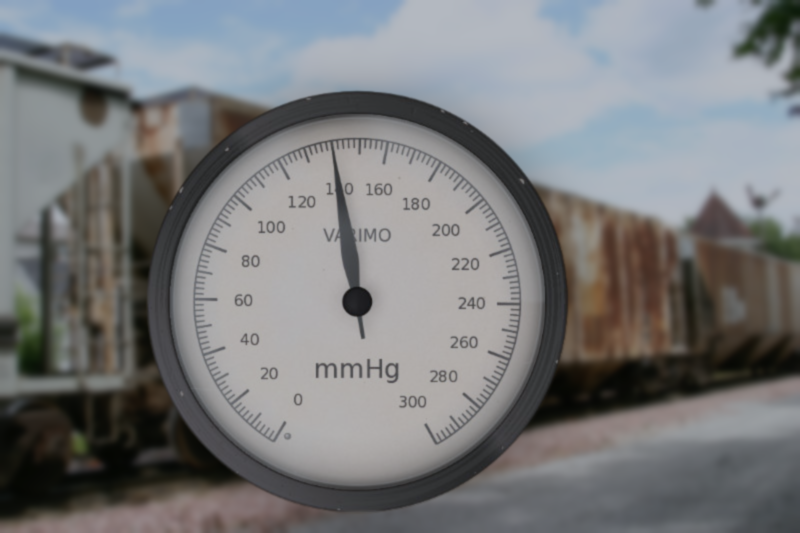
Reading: mmHg 140
